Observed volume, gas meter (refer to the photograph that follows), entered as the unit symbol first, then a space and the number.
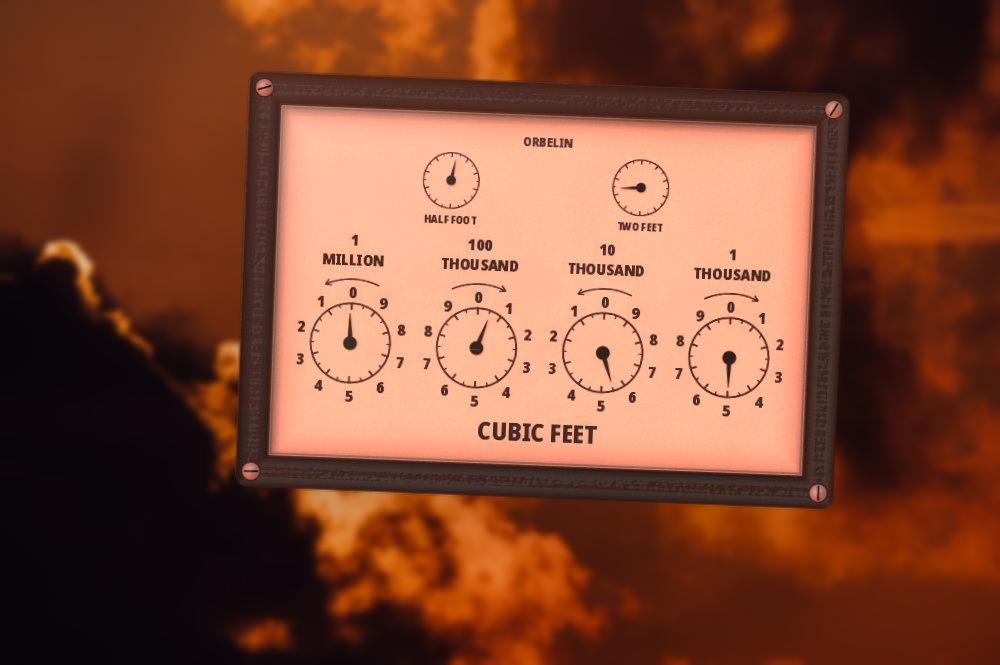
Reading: ft³ 5500
